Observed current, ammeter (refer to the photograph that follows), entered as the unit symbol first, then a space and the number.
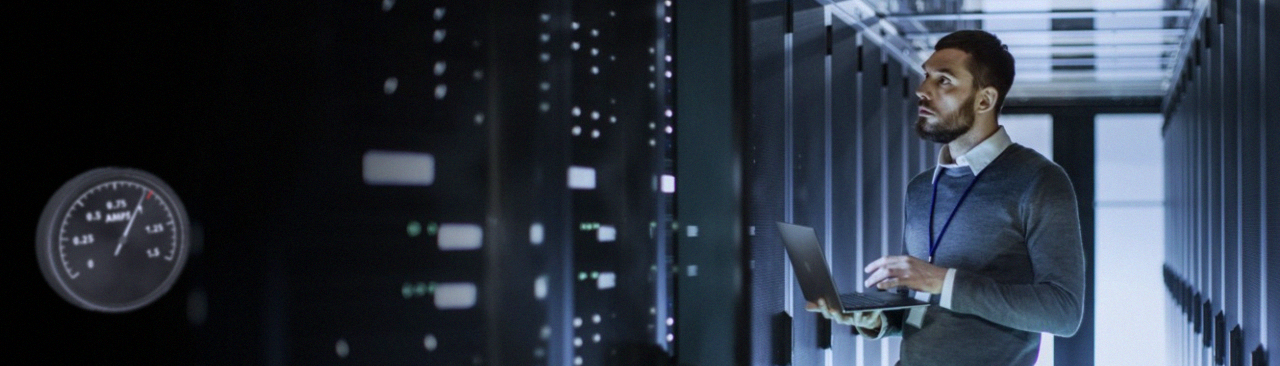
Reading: A 0.95
